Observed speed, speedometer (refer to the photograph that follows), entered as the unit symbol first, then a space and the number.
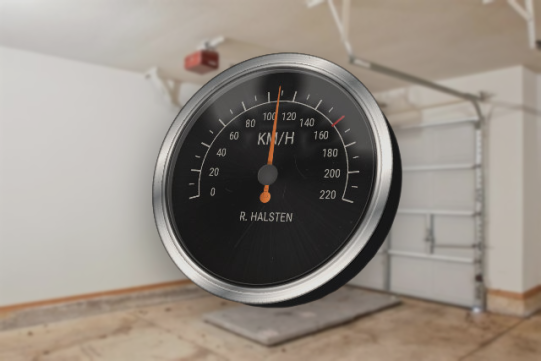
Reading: km/h 110
